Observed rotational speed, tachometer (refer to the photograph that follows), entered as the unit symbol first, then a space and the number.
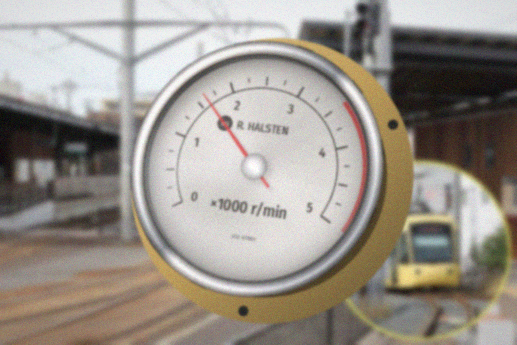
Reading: rpm 1625
